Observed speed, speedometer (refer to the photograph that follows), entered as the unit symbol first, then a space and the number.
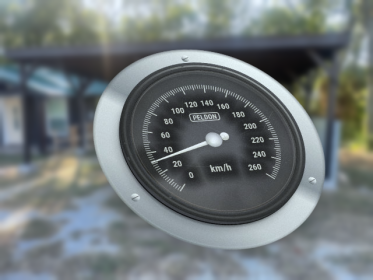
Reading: km/h 30
